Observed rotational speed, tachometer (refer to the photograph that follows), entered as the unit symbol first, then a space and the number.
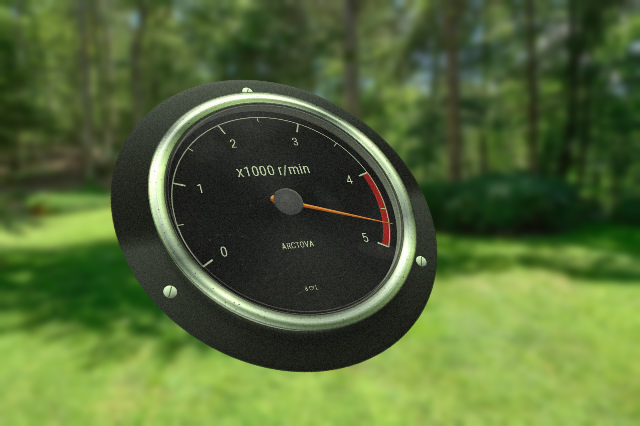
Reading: rpm 4750
